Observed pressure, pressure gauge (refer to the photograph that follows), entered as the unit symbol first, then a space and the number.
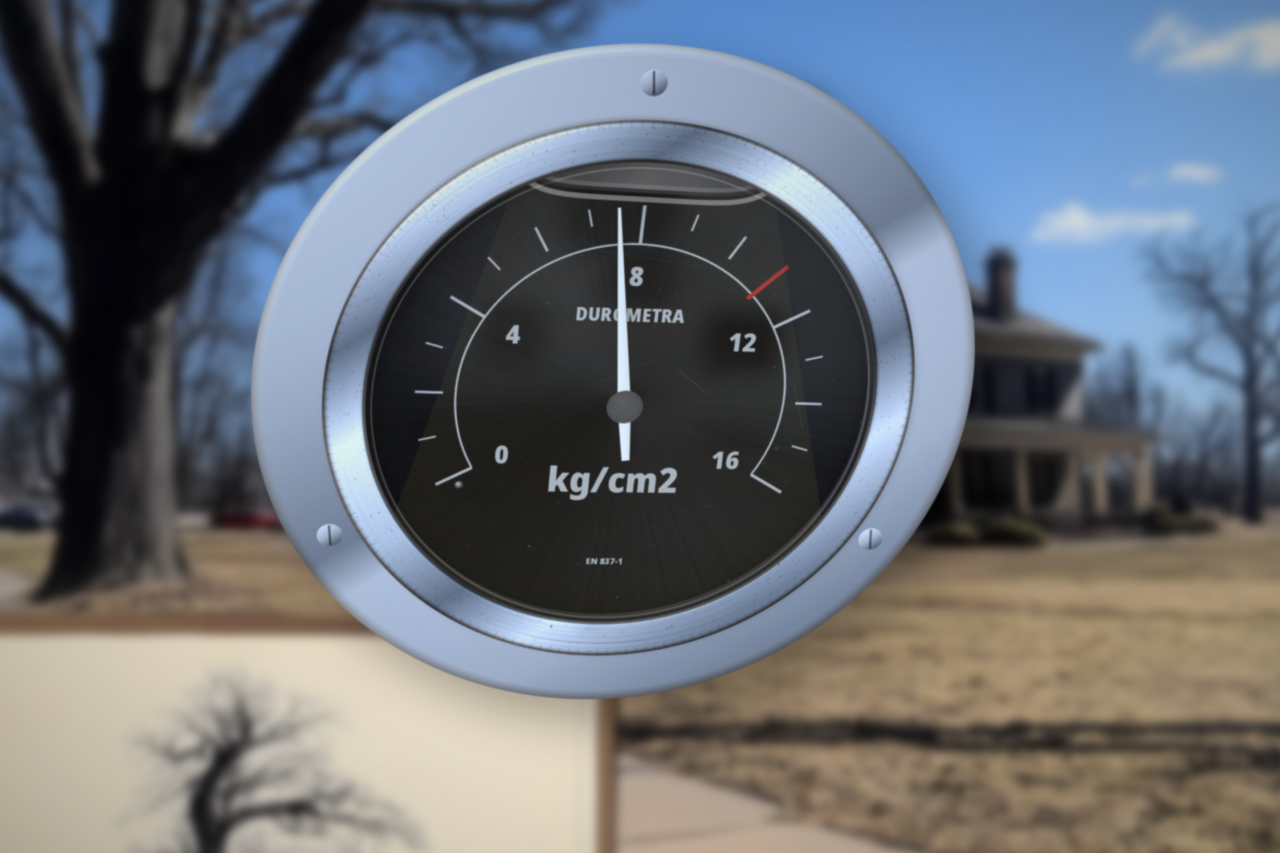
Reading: kg/cm² 7.5
